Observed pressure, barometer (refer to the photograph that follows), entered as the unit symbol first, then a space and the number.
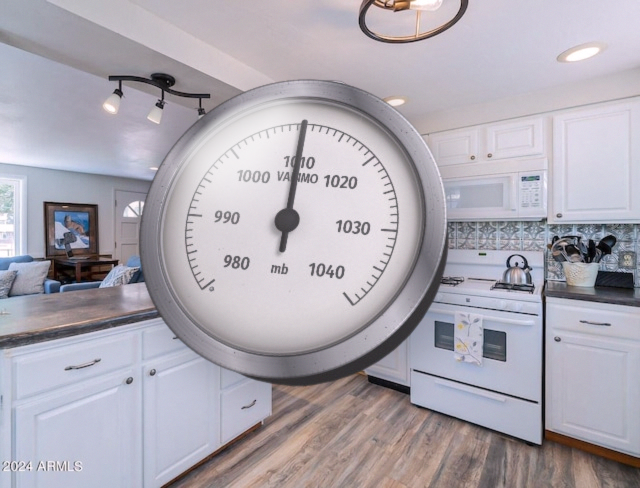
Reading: mbar 1010
